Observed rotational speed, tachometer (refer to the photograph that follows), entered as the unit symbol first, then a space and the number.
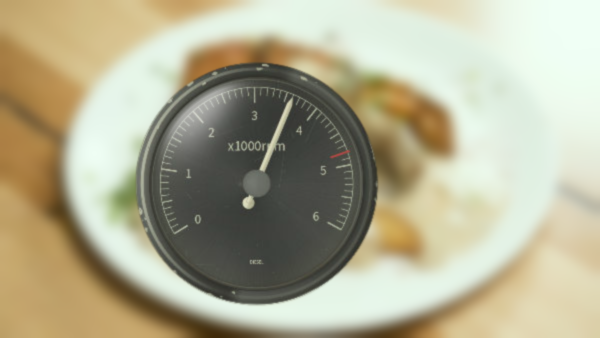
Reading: rpm 3600
